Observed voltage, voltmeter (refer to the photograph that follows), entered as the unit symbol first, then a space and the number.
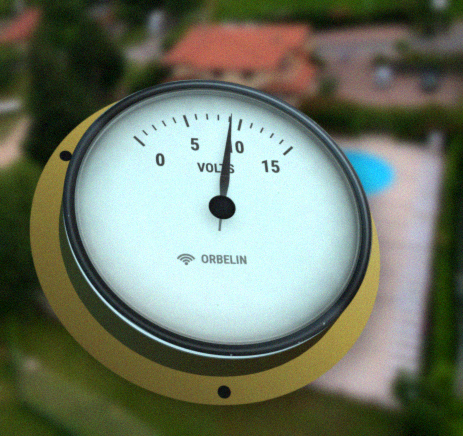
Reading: V 9
